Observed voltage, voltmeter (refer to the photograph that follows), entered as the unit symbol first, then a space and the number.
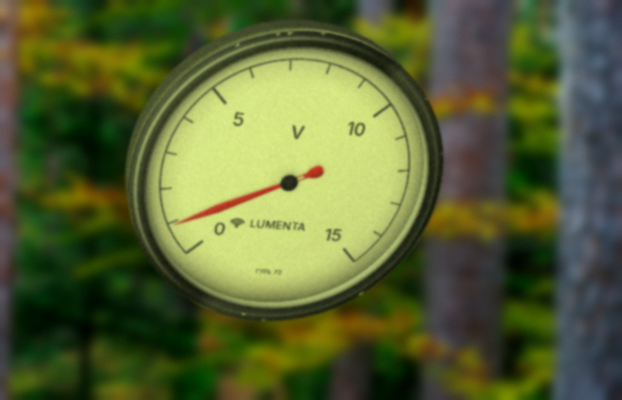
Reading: V 1
